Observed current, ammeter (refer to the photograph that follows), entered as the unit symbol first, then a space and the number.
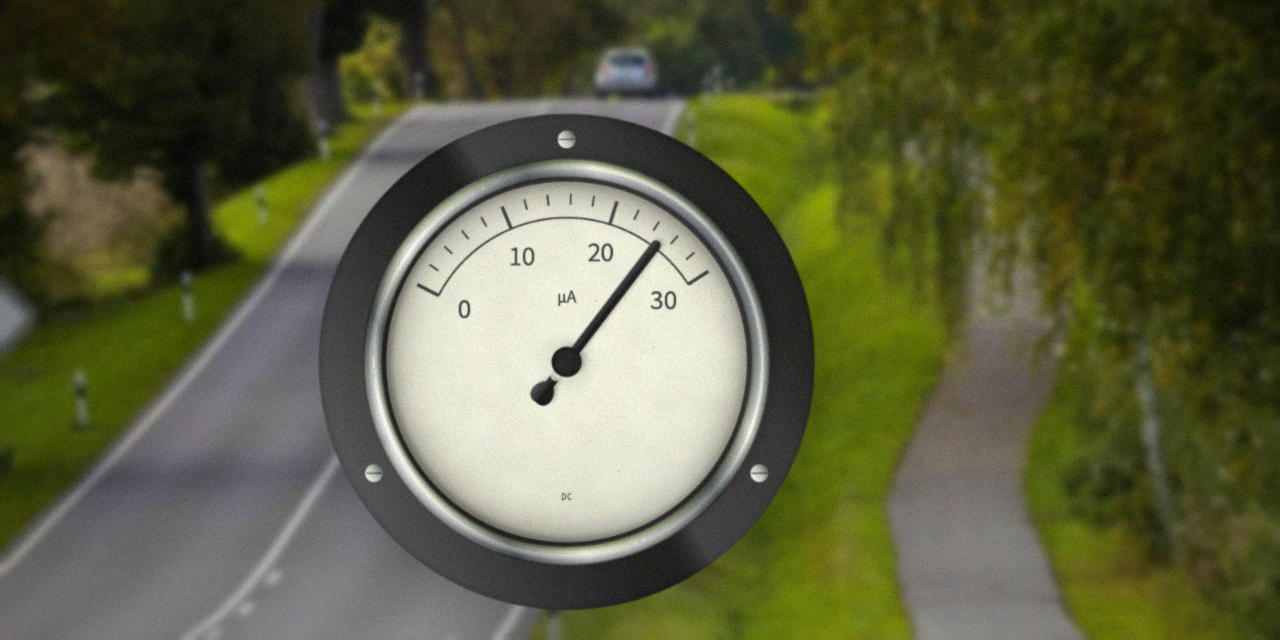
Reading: µA 25
